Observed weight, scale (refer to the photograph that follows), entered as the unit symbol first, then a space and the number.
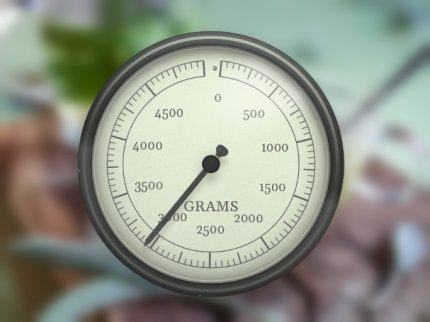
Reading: g 3050
